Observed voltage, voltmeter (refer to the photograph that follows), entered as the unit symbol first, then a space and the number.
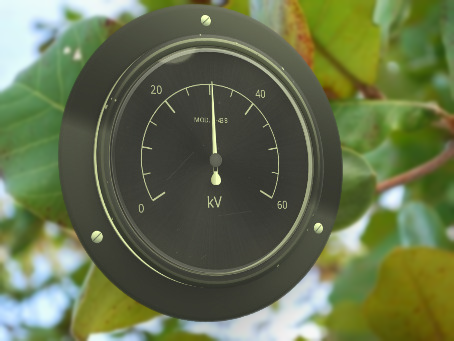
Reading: kV 30
